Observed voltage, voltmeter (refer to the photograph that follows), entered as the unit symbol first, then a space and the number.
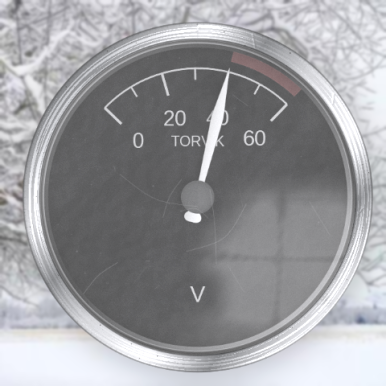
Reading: V 40
